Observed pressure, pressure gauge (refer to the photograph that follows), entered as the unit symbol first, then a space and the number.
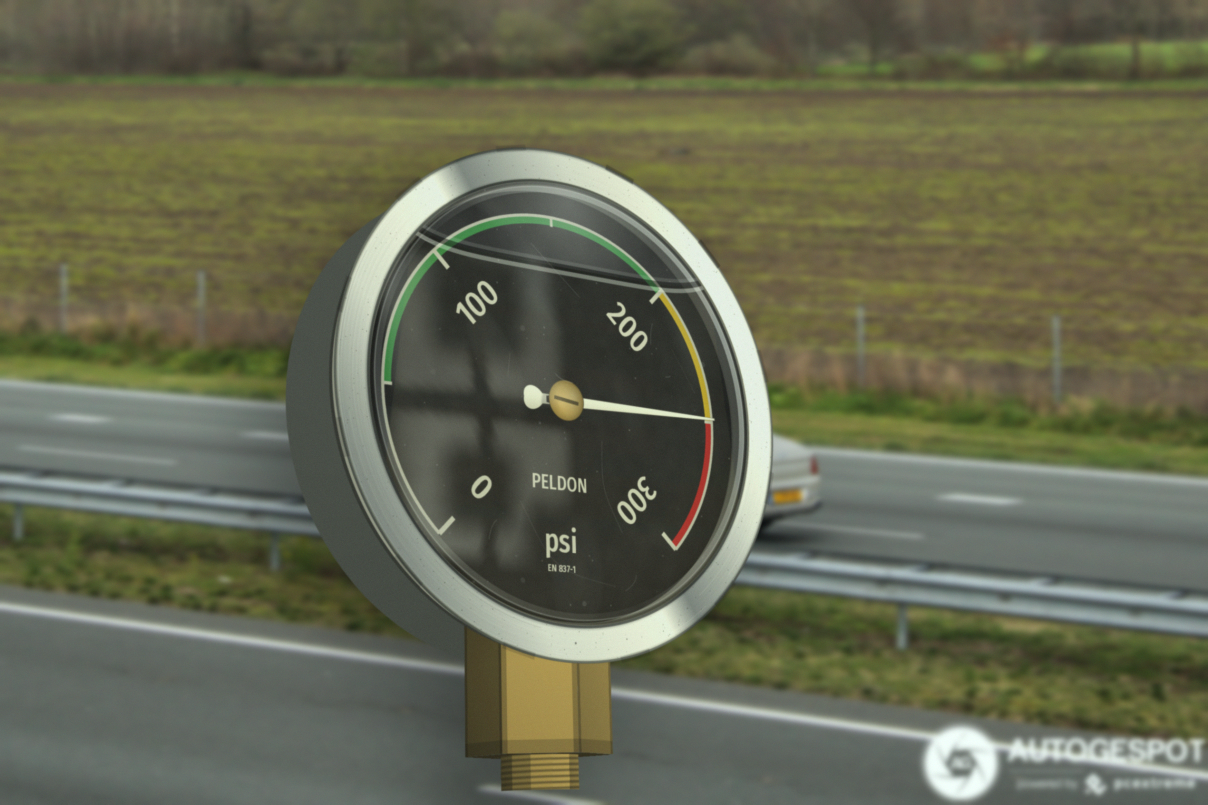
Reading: psi 250
